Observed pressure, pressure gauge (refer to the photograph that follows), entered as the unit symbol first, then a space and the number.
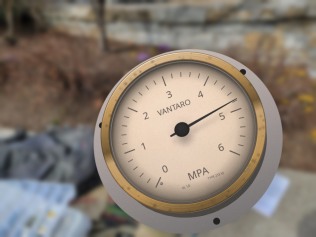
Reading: MPa 4.8
